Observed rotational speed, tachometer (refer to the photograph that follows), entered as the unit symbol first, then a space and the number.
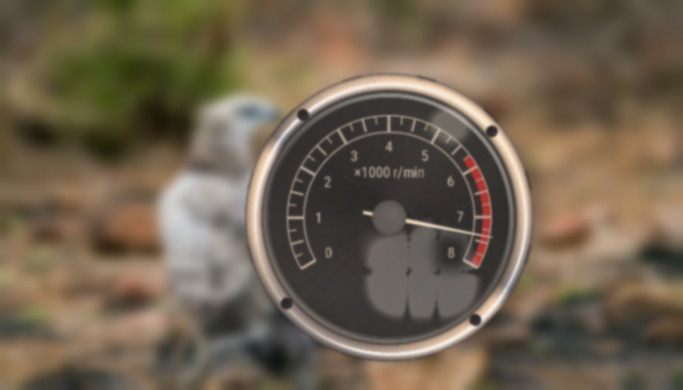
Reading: rpm 7375
